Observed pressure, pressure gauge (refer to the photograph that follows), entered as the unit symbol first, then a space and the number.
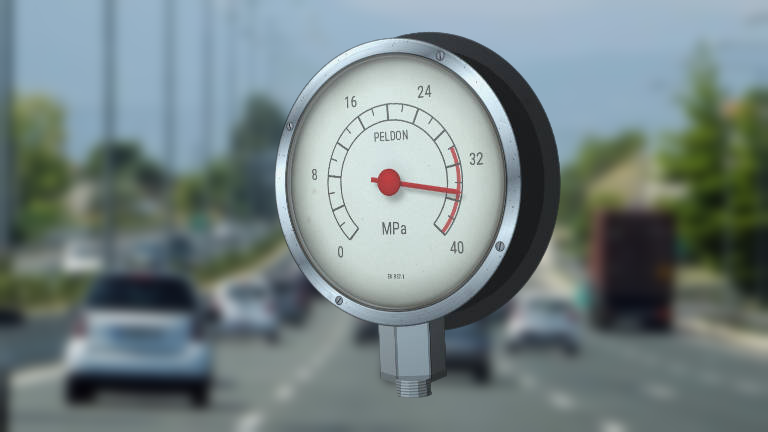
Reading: MPa 35
